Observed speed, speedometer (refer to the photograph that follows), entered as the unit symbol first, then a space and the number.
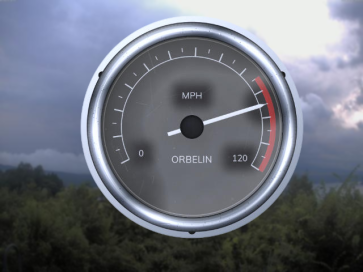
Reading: mph 95
